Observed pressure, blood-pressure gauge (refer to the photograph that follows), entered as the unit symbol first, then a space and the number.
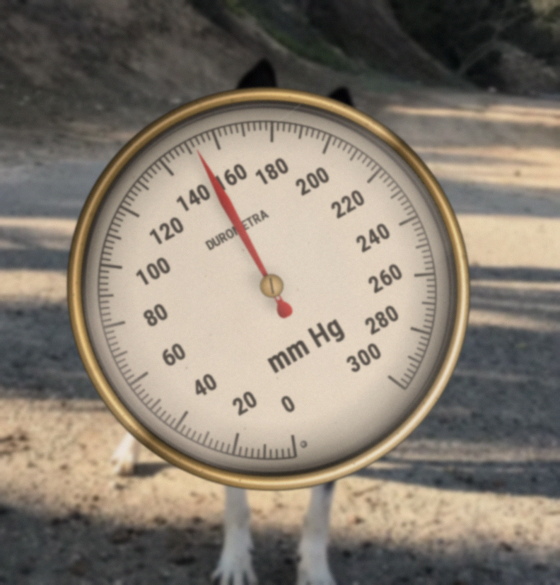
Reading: mmHg 152
